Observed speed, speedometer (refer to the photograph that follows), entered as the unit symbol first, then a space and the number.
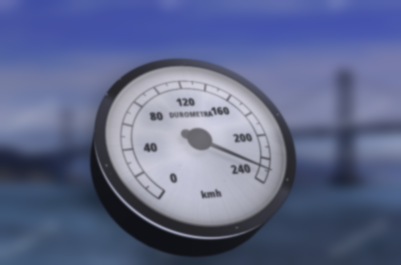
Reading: km/h 230
